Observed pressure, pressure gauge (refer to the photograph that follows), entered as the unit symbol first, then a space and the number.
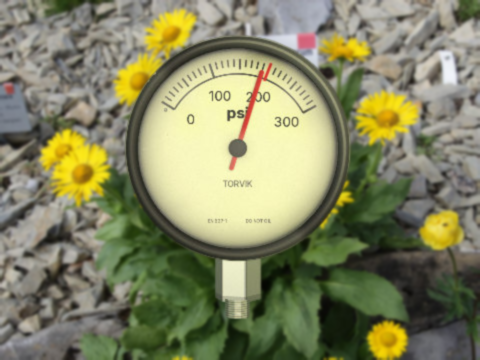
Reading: psi 190
